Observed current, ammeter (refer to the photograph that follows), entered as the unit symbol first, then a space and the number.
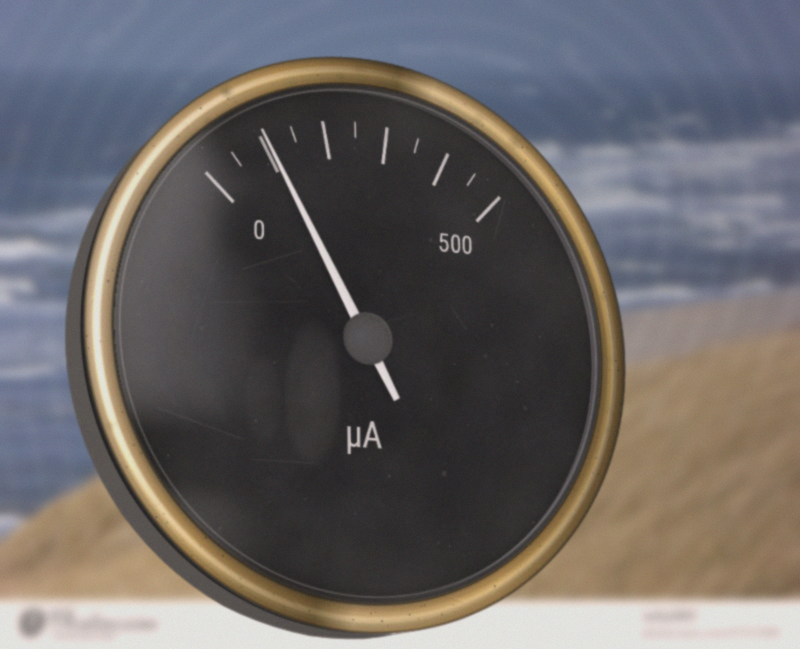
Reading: µA 100
